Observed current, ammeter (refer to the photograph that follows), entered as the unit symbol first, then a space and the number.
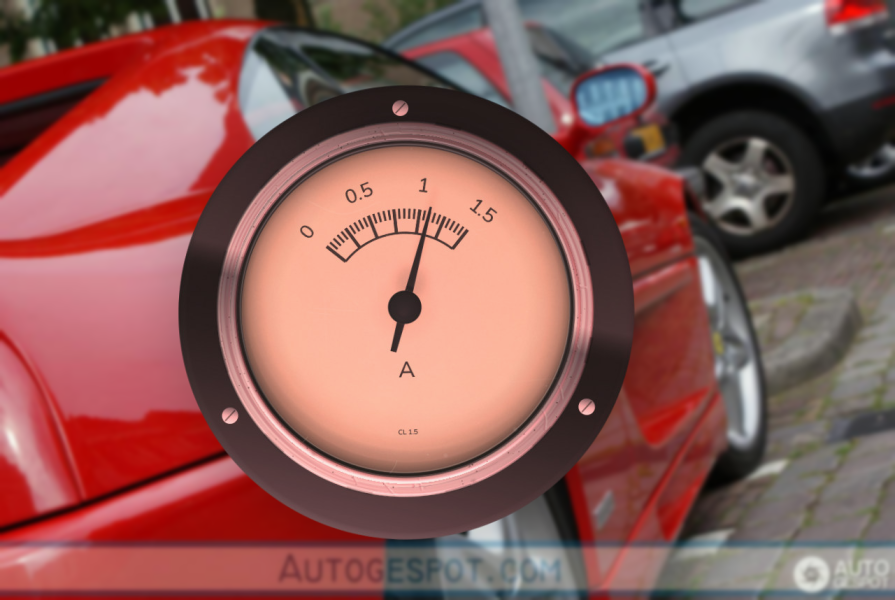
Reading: A 1.1
